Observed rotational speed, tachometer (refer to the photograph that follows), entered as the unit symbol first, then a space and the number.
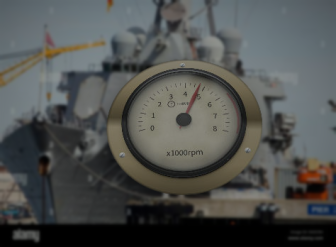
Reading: rpm 4750
